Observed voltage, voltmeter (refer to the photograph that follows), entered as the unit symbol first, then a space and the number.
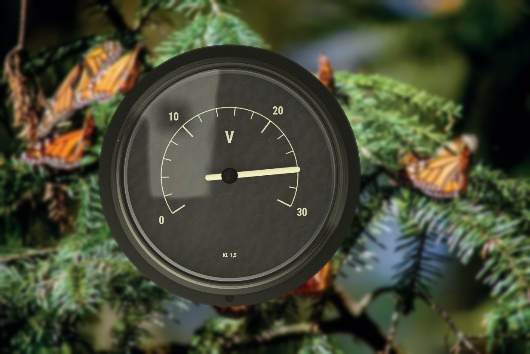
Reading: V 26
